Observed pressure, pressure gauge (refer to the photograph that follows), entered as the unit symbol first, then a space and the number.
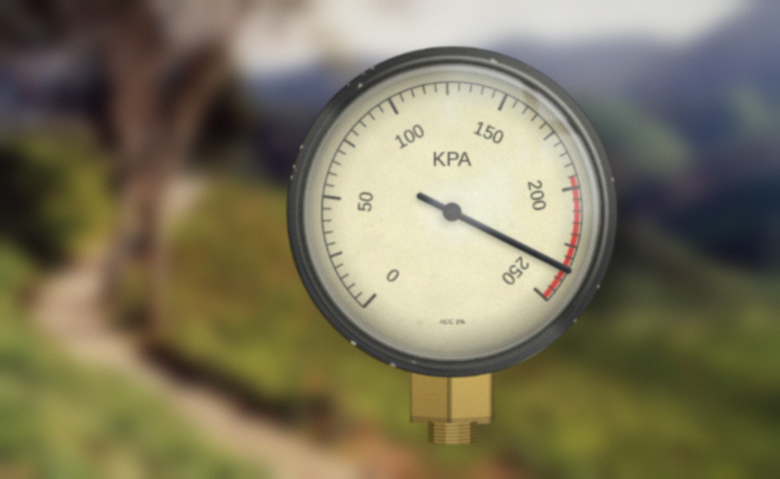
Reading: kPa 235
